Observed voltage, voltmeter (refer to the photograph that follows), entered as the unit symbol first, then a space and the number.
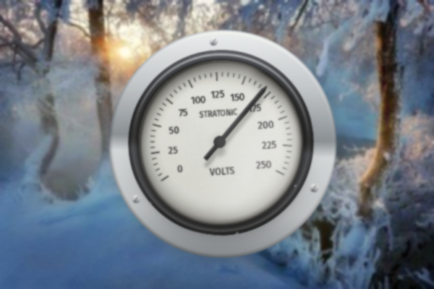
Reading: V 170
